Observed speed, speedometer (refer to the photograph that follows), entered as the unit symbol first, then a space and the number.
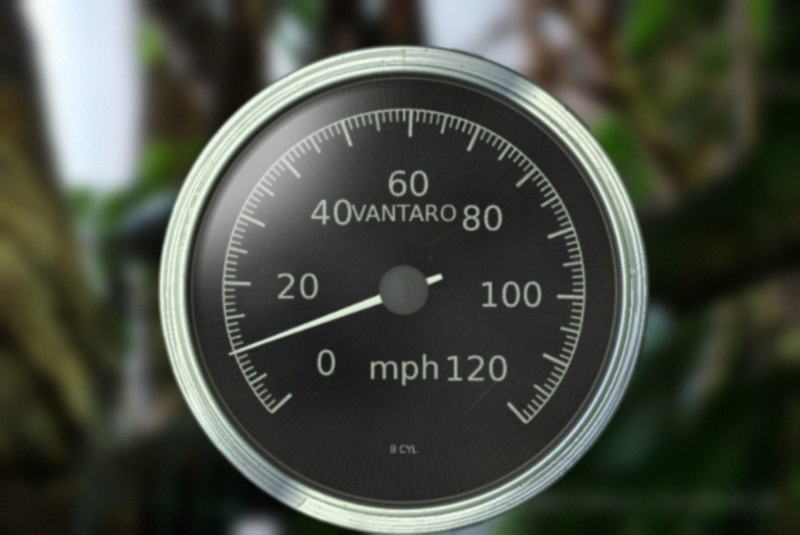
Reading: mph 10
